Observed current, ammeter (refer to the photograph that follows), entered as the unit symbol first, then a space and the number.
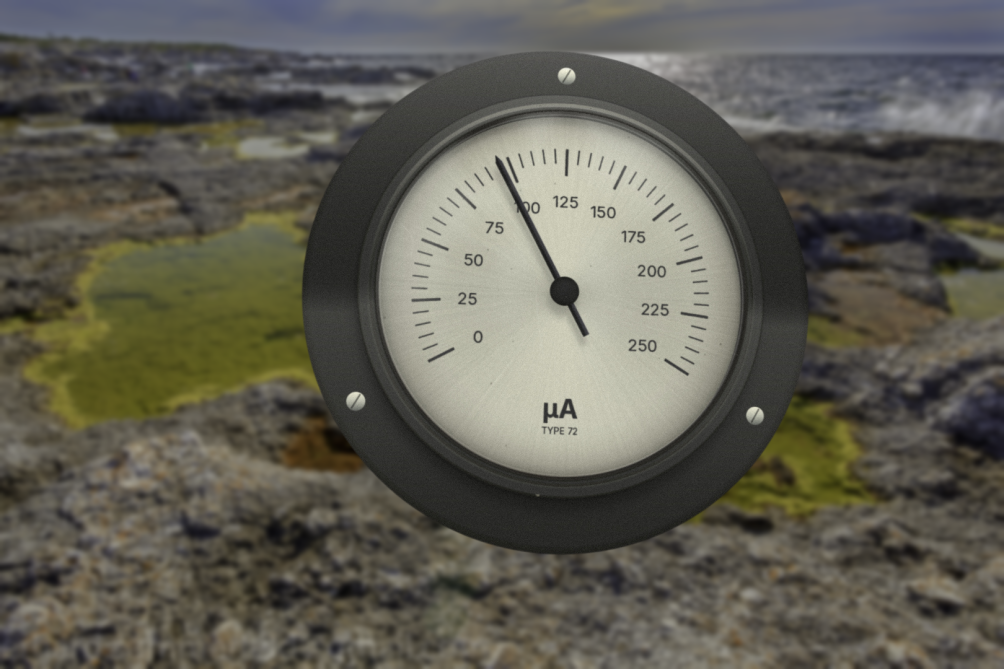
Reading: µA 95
